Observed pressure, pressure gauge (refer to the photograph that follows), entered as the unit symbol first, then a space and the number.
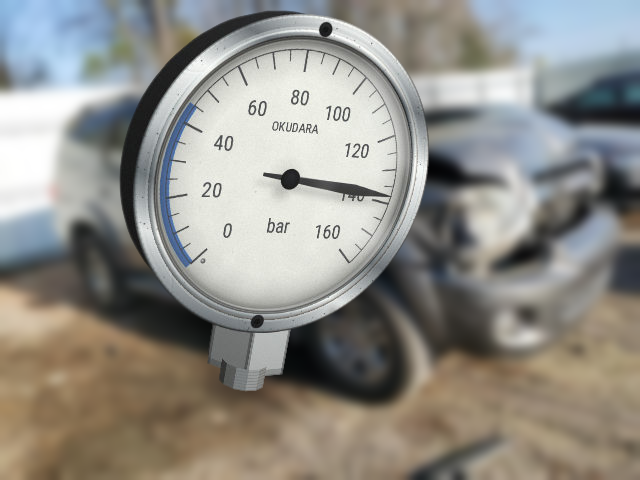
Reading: bar 137.5
